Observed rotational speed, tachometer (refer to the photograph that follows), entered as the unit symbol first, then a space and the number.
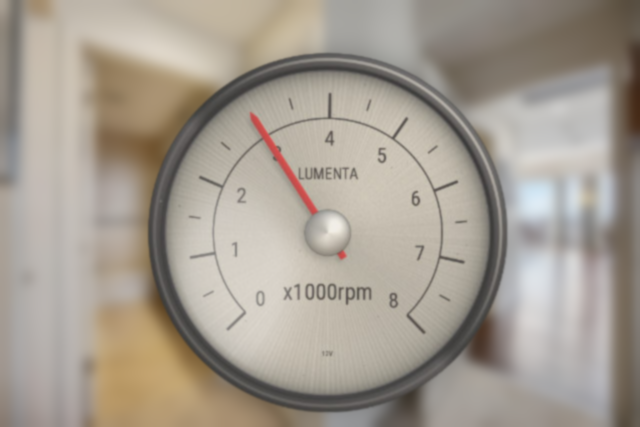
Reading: rpm 3000
